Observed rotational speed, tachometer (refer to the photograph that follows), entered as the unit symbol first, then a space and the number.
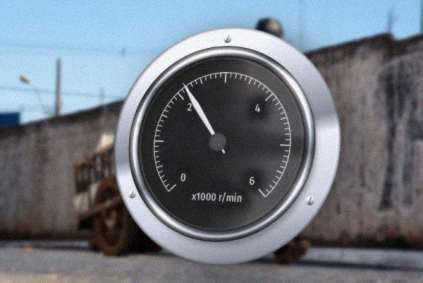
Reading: rpm 2200
